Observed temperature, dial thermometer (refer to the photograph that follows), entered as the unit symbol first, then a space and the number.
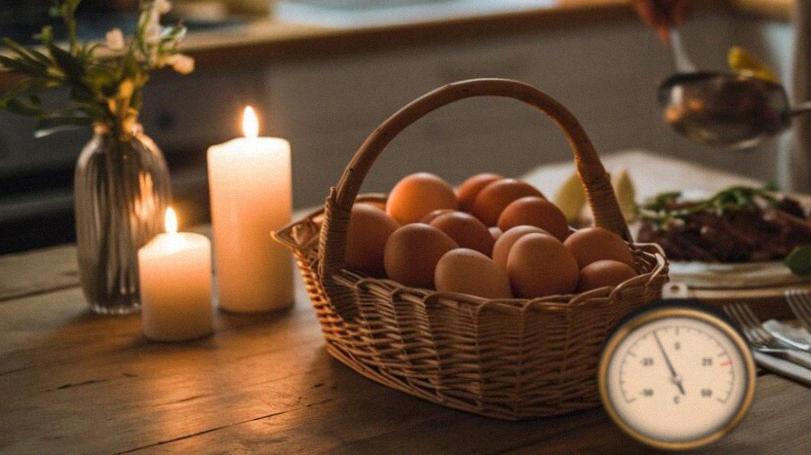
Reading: °C -10
